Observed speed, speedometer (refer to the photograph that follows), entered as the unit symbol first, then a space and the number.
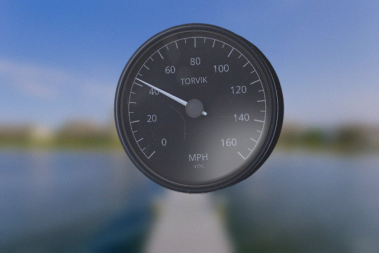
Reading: mph 42.5
